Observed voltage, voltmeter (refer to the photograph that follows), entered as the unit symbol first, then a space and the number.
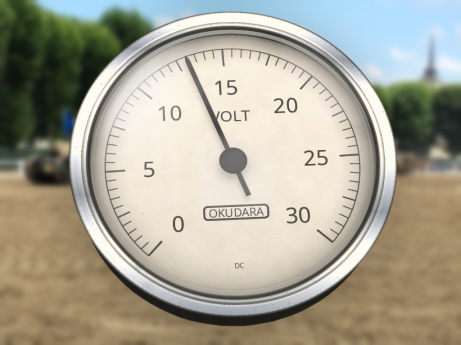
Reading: V 13
